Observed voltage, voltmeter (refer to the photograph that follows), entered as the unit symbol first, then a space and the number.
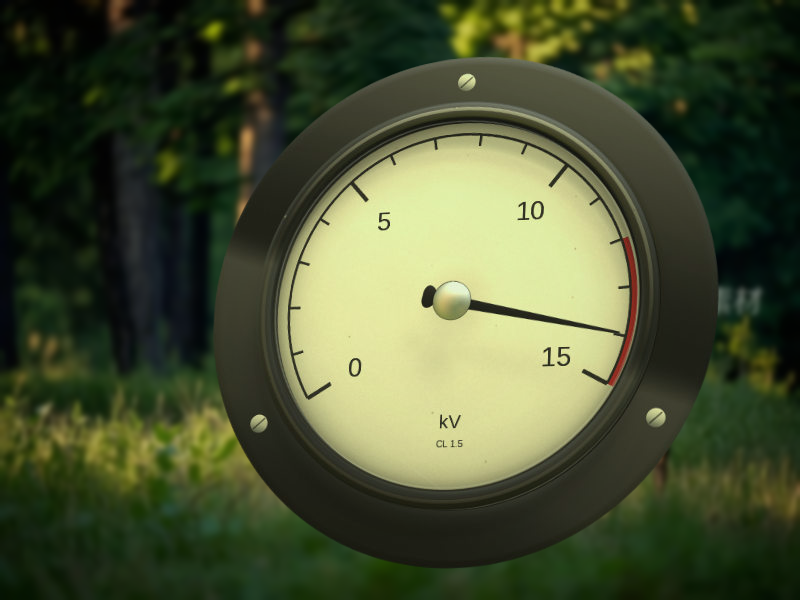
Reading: kV 14
